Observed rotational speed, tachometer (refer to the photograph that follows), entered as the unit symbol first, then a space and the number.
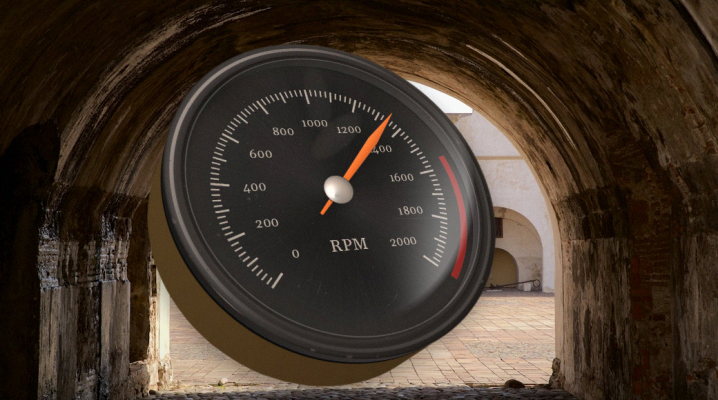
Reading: rpm 1340
